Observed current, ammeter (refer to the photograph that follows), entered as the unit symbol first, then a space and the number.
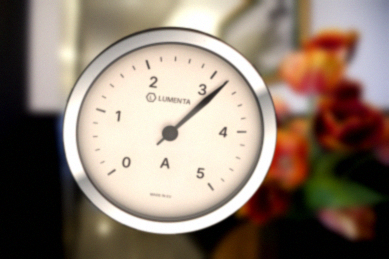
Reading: A 3.2
